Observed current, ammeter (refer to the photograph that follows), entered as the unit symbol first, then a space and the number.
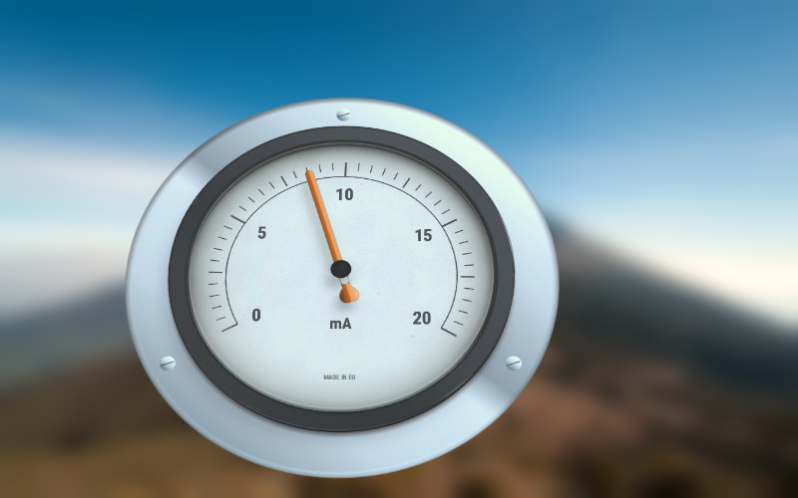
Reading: mA 8.5
